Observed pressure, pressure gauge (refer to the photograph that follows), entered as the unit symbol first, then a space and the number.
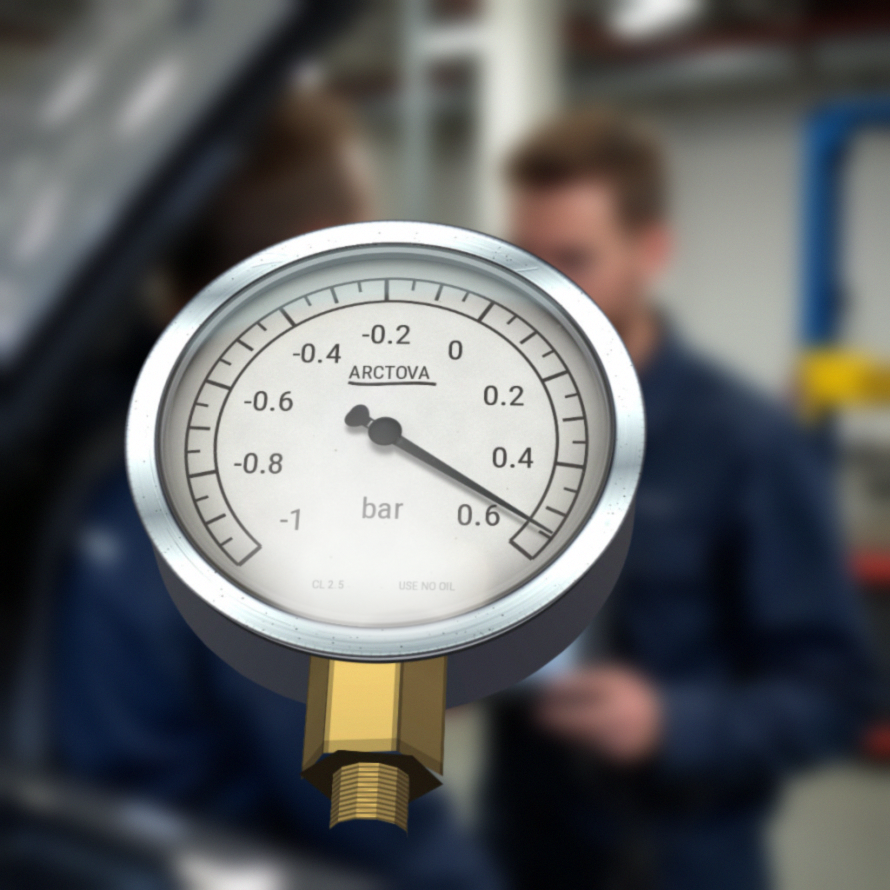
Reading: bar 0.55
